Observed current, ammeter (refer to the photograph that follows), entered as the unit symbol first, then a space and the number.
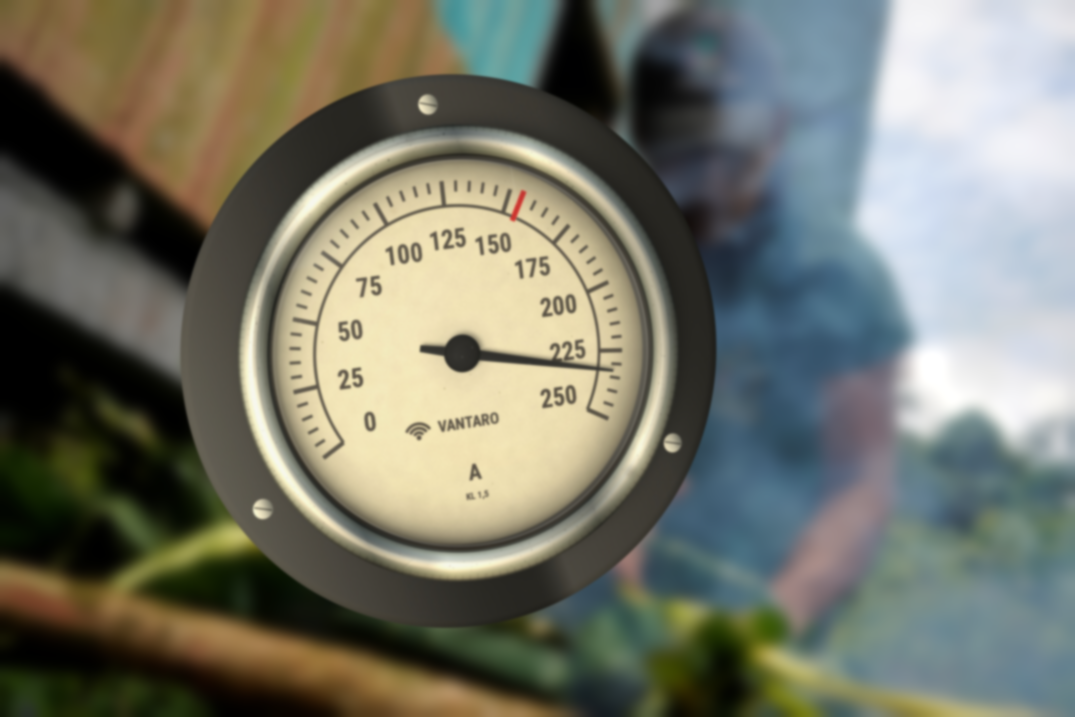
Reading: A 232.5
